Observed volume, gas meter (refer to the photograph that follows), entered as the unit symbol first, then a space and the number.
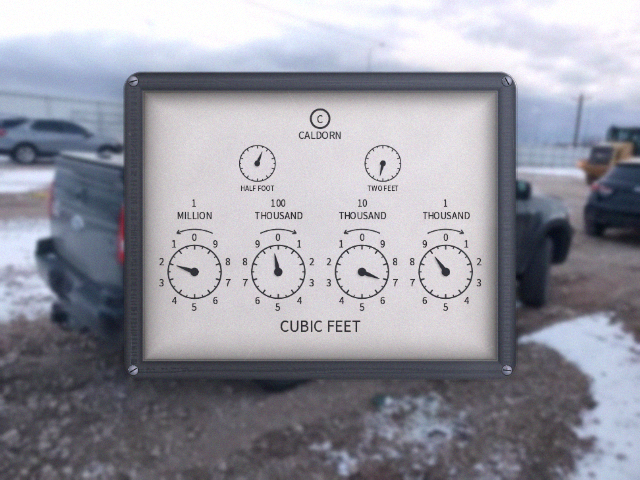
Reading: ft³ 196900
